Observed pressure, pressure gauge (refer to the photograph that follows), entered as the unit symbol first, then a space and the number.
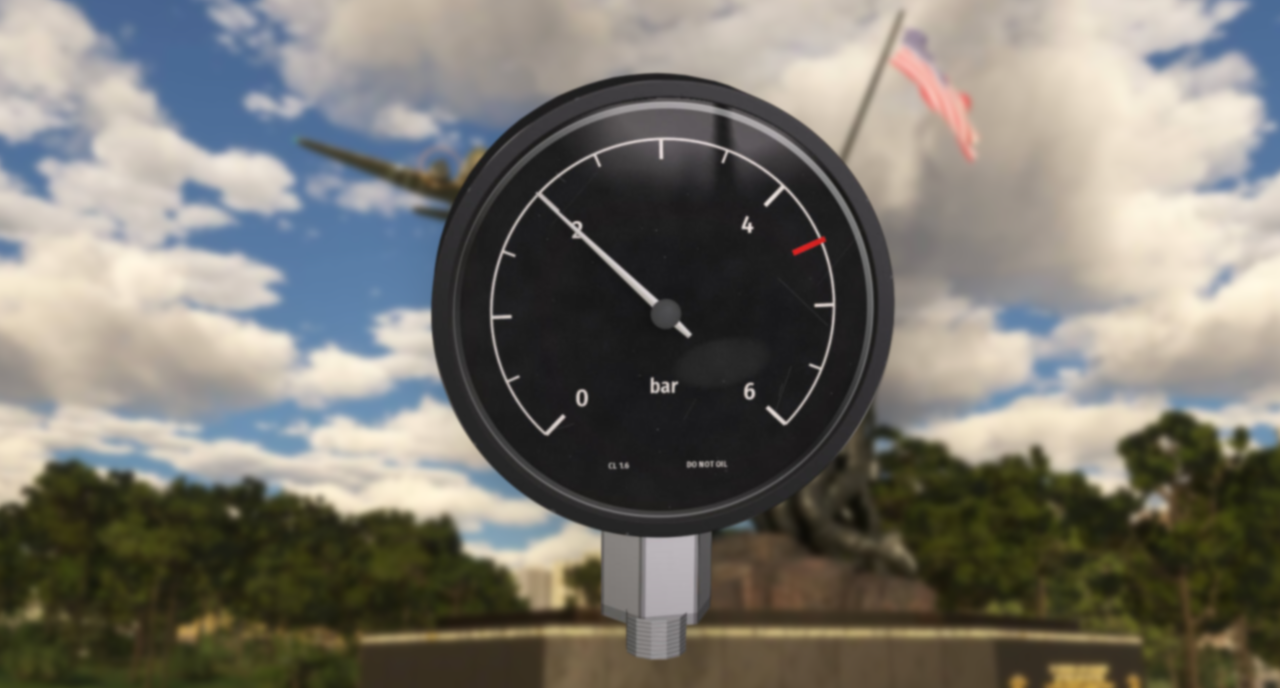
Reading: bar 2
